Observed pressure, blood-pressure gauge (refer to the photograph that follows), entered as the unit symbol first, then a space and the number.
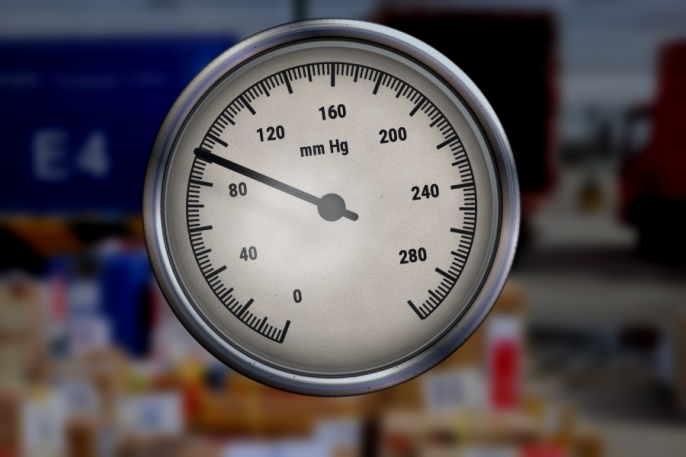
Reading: mmHg 92
